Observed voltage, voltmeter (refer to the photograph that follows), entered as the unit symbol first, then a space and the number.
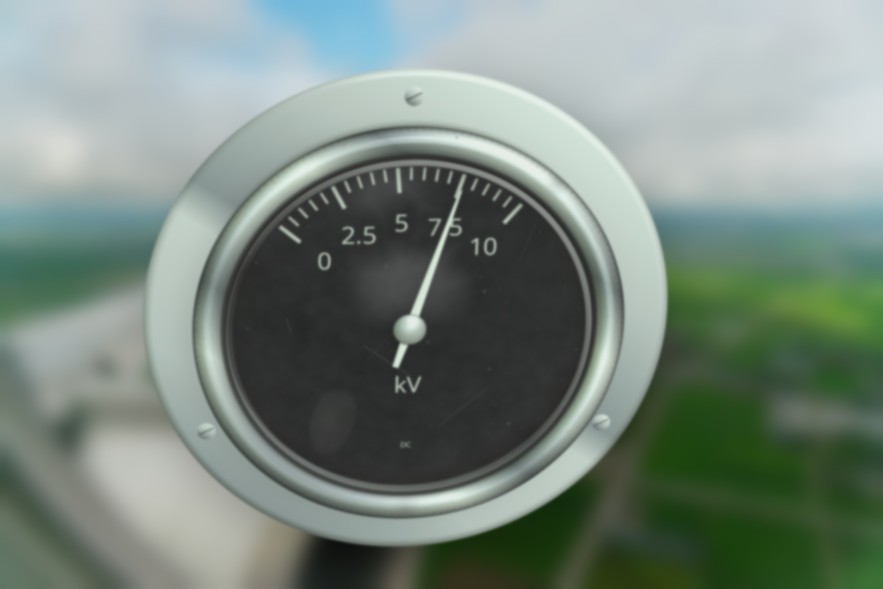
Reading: kV 7.5
